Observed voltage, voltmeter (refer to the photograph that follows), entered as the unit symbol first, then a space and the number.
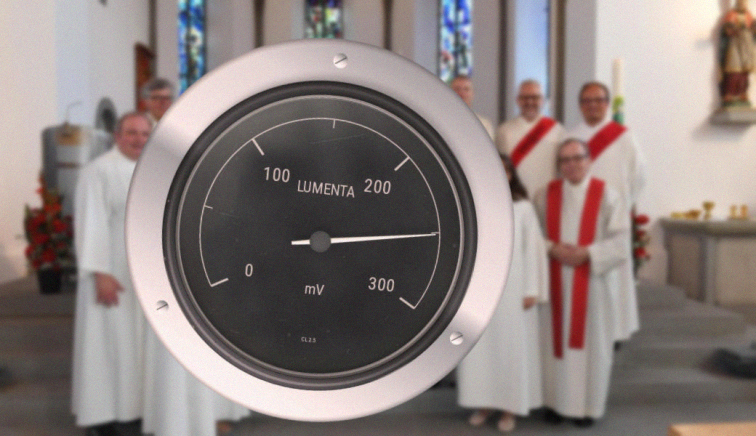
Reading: mV 250
